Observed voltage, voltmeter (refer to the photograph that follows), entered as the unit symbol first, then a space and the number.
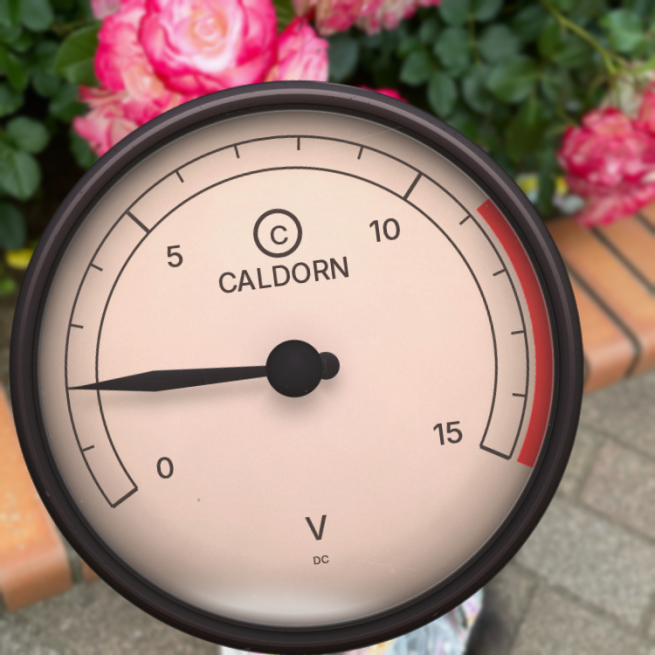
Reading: V 2
